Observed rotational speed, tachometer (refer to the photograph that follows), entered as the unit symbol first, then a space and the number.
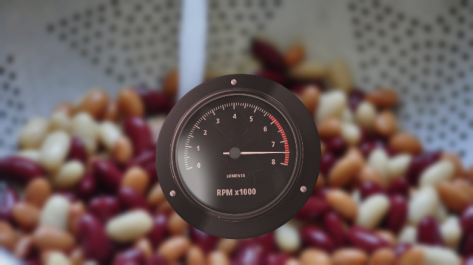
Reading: rpm 7500
